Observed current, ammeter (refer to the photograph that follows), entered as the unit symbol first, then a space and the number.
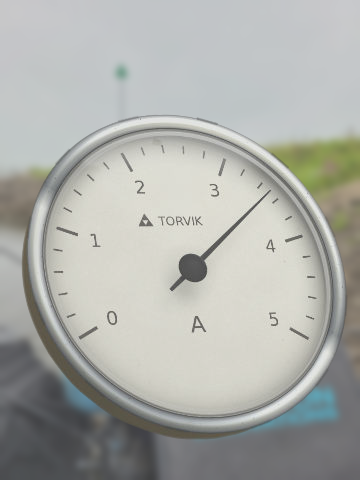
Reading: A 3.5
